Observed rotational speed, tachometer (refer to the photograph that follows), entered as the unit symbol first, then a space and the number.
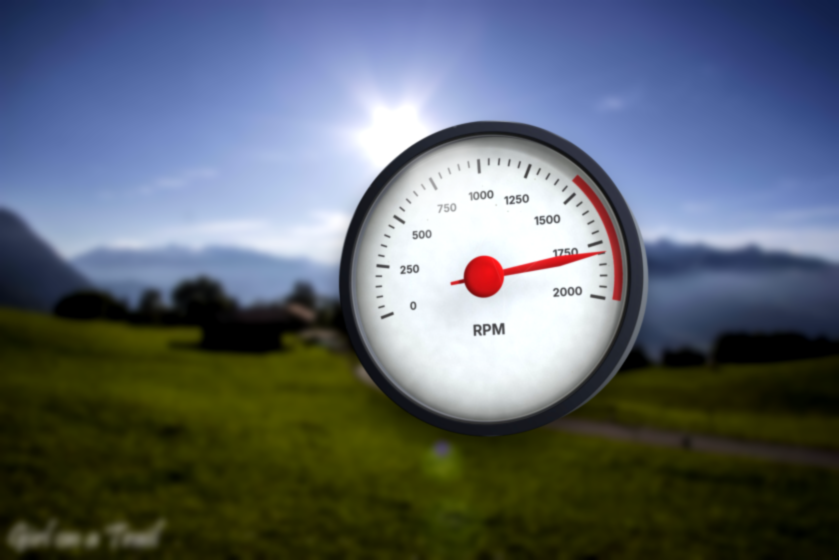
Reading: rpm 1800
